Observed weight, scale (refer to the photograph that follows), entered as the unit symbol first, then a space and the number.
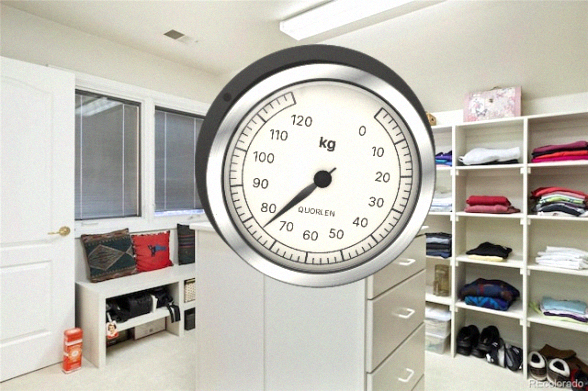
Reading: kg 76
